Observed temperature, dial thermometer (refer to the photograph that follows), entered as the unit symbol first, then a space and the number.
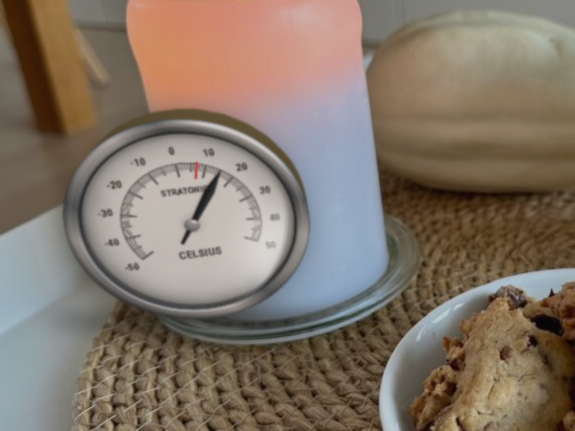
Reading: °C 15
